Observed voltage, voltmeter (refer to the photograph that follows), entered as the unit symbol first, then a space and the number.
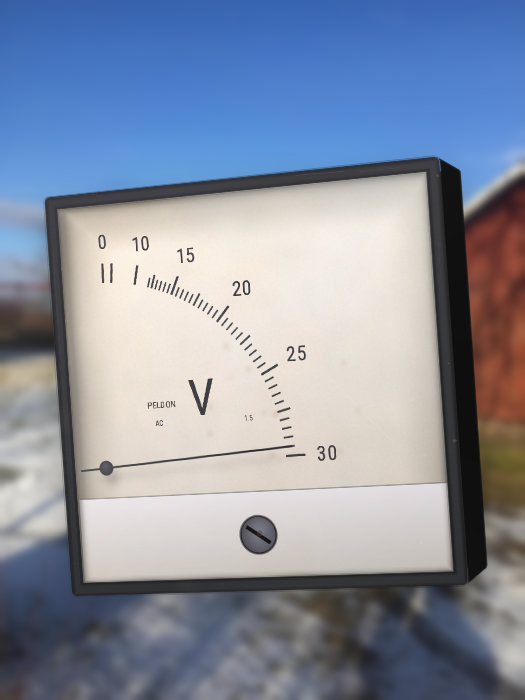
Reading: V 29.5
